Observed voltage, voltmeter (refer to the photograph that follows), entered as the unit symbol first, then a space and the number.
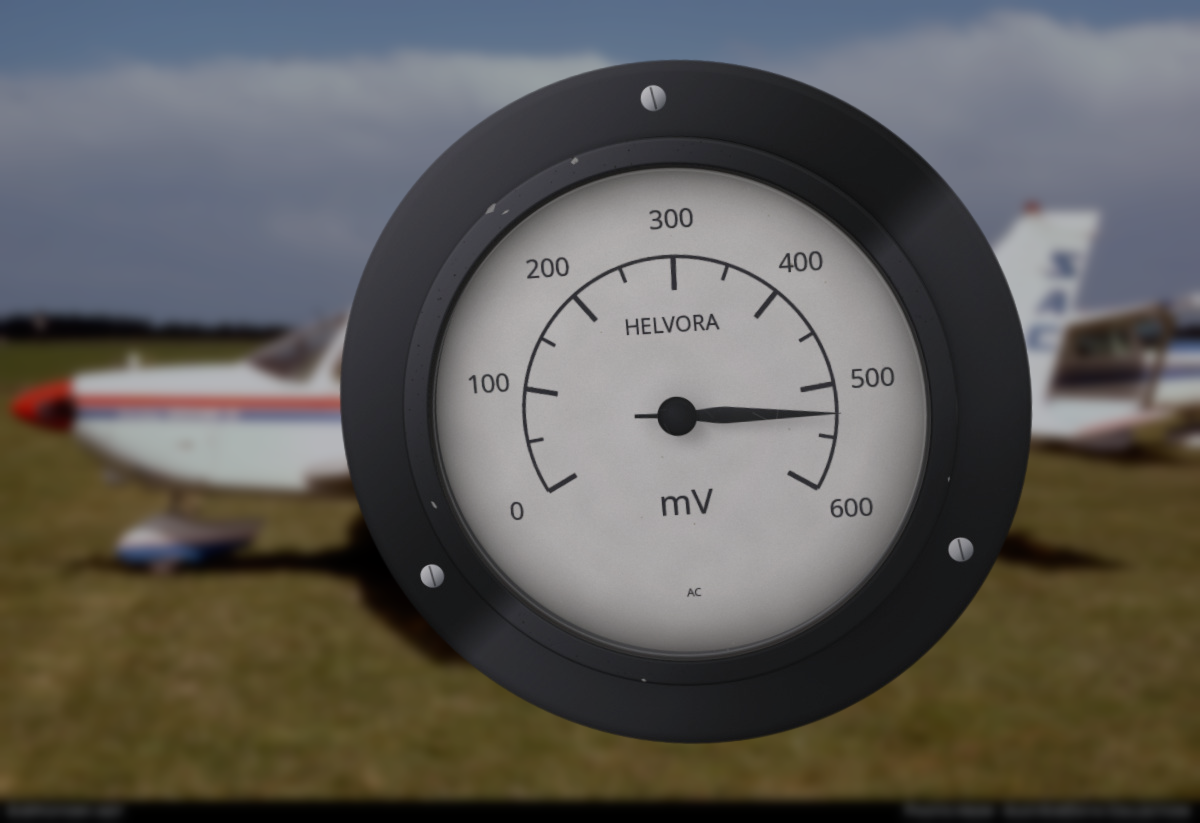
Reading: mV 525
